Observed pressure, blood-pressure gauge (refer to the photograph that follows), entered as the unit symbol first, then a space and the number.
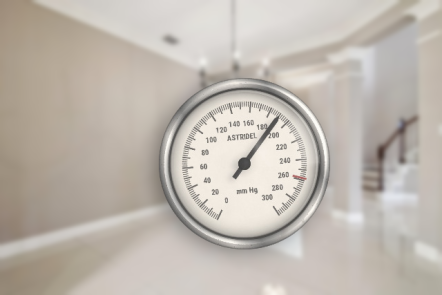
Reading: mmHg 190
